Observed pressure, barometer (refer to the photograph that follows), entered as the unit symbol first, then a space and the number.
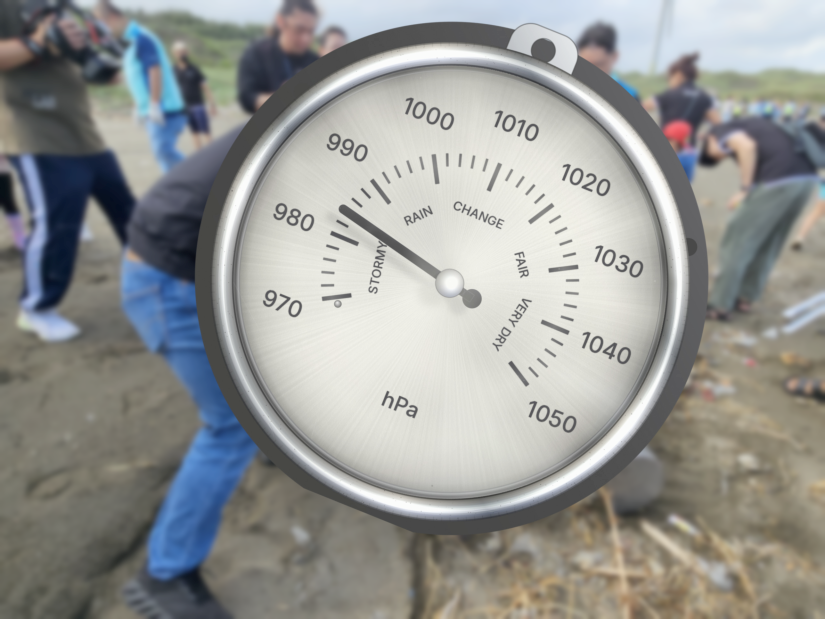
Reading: hPa 984
